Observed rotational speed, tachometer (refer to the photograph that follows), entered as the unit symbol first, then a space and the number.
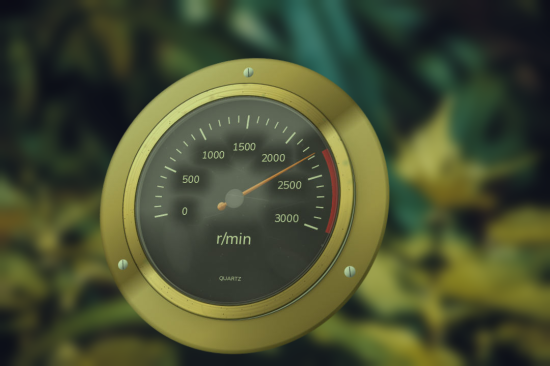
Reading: rpm 2300
